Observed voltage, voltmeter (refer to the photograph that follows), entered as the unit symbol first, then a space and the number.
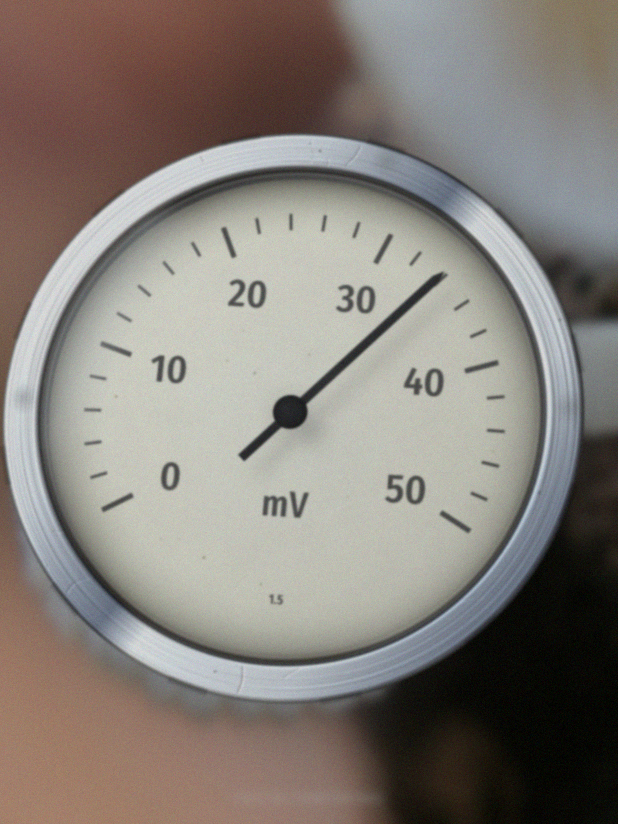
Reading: mV 34
